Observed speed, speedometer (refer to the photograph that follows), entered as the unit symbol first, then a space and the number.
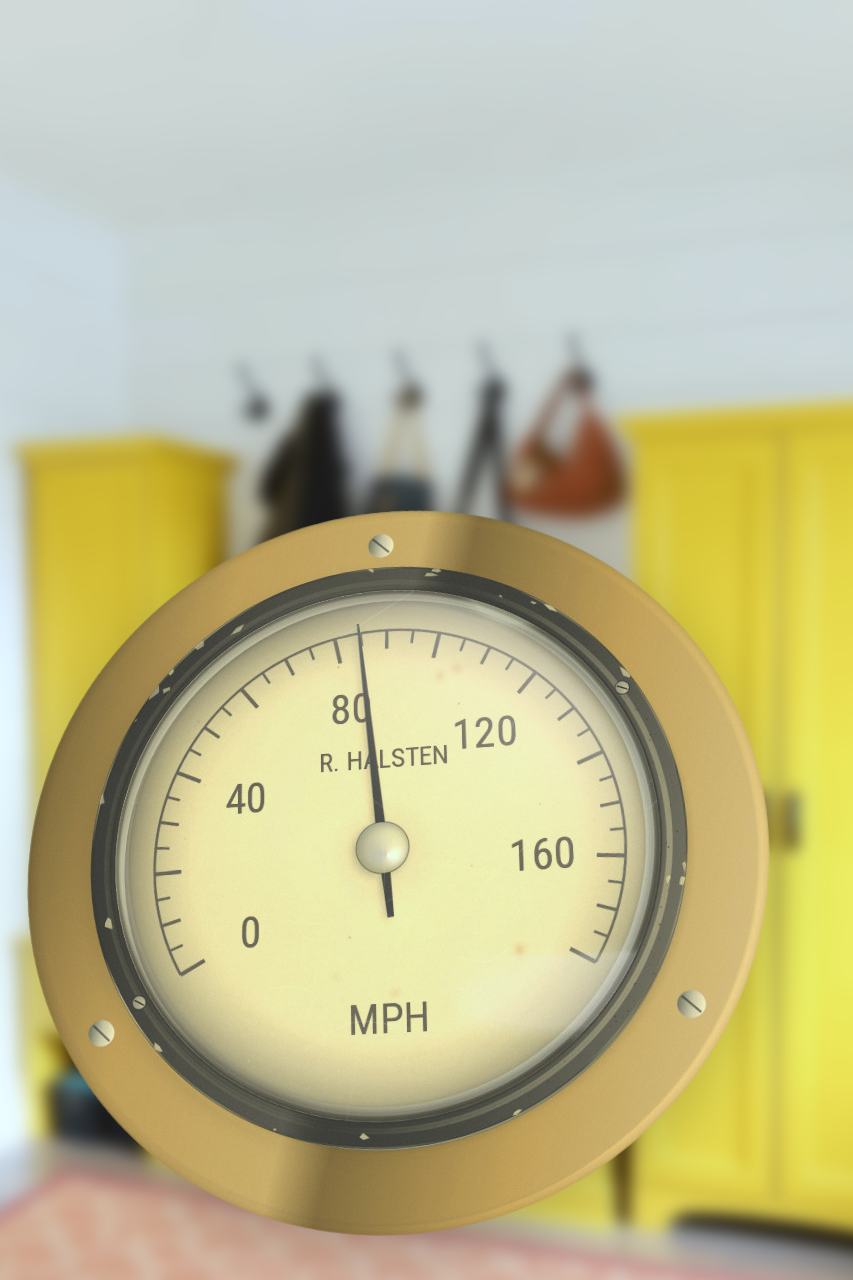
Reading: mph 85
